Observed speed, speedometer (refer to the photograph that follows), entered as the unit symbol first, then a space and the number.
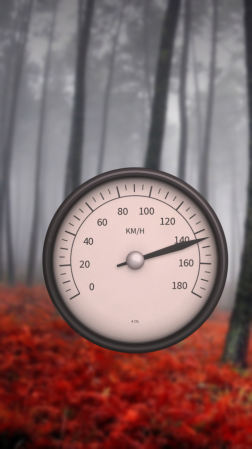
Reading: km/h 145
